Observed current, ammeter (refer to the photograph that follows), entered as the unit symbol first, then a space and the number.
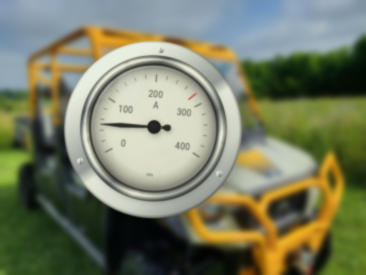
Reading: A 50
